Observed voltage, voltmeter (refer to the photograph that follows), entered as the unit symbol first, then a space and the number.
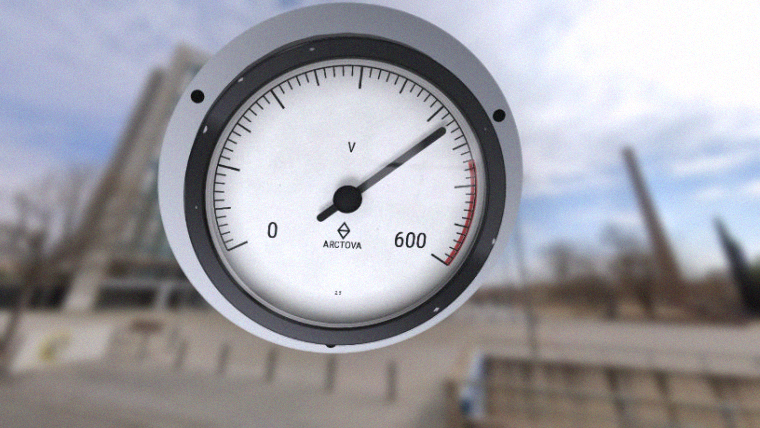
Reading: V 420
